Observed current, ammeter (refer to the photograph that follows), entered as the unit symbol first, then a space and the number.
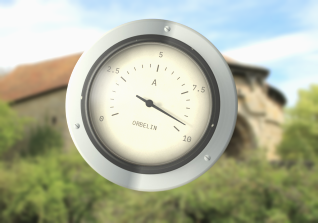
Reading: A 9.5
